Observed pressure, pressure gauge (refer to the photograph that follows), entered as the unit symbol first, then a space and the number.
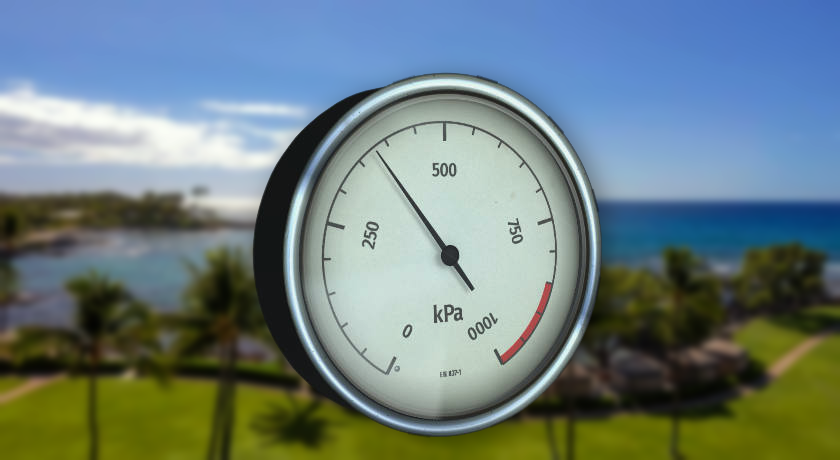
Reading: kPa 375
